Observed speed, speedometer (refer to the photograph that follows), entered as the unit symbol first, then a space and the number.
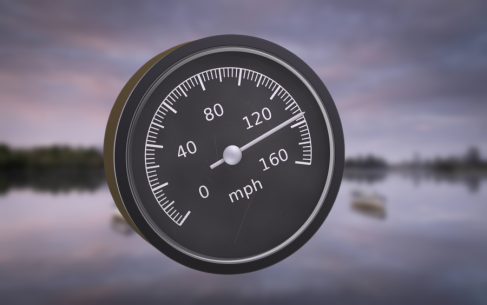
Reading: mph 136
